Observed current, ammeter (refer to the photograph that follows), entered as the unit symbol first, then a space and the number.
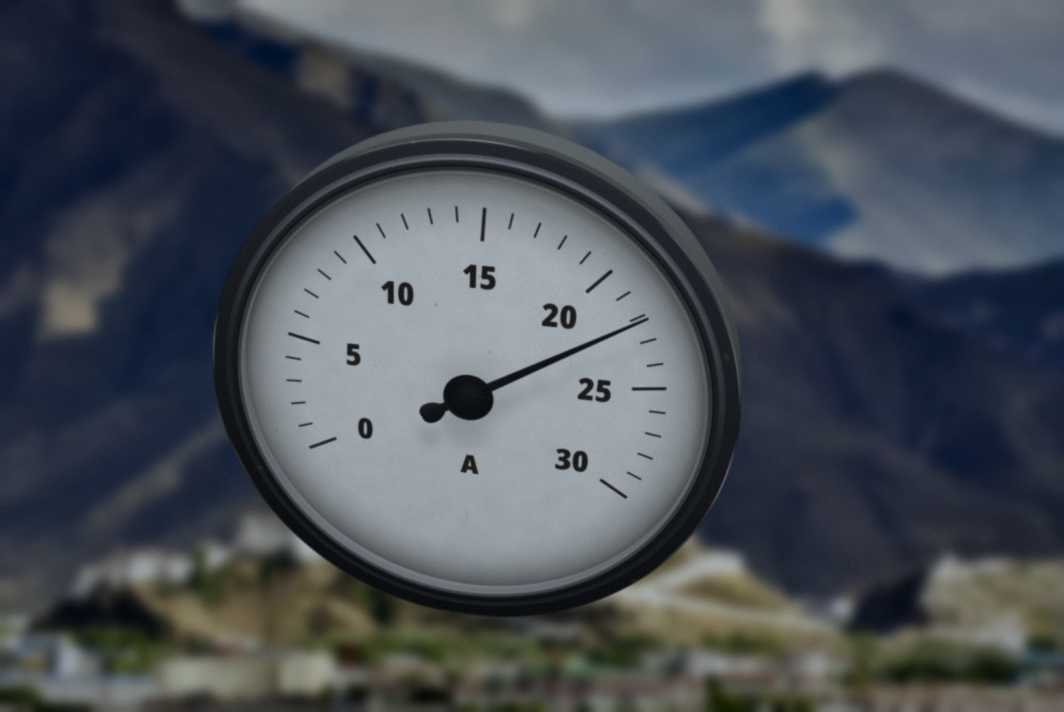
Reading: A 22
